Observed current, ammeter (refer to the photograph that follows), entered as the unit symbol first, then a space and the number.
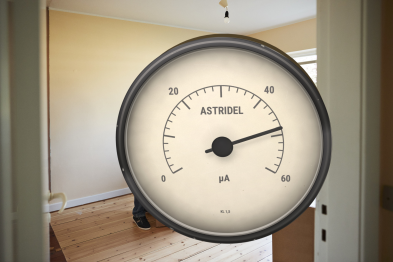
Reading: µA 48
